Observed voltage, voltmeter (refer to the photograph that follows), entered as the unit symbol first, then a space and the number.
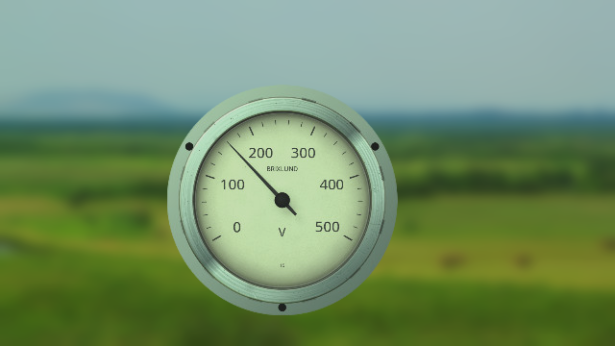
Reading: V 160
